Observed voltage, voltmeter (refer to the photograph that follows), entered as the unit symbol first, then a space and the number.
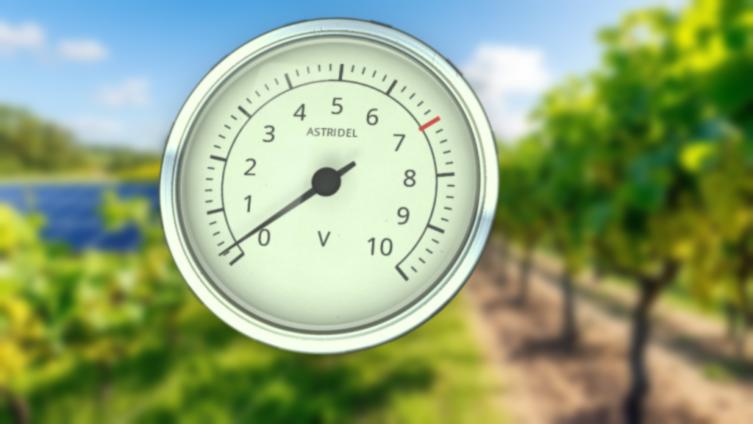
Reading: V 0.2
